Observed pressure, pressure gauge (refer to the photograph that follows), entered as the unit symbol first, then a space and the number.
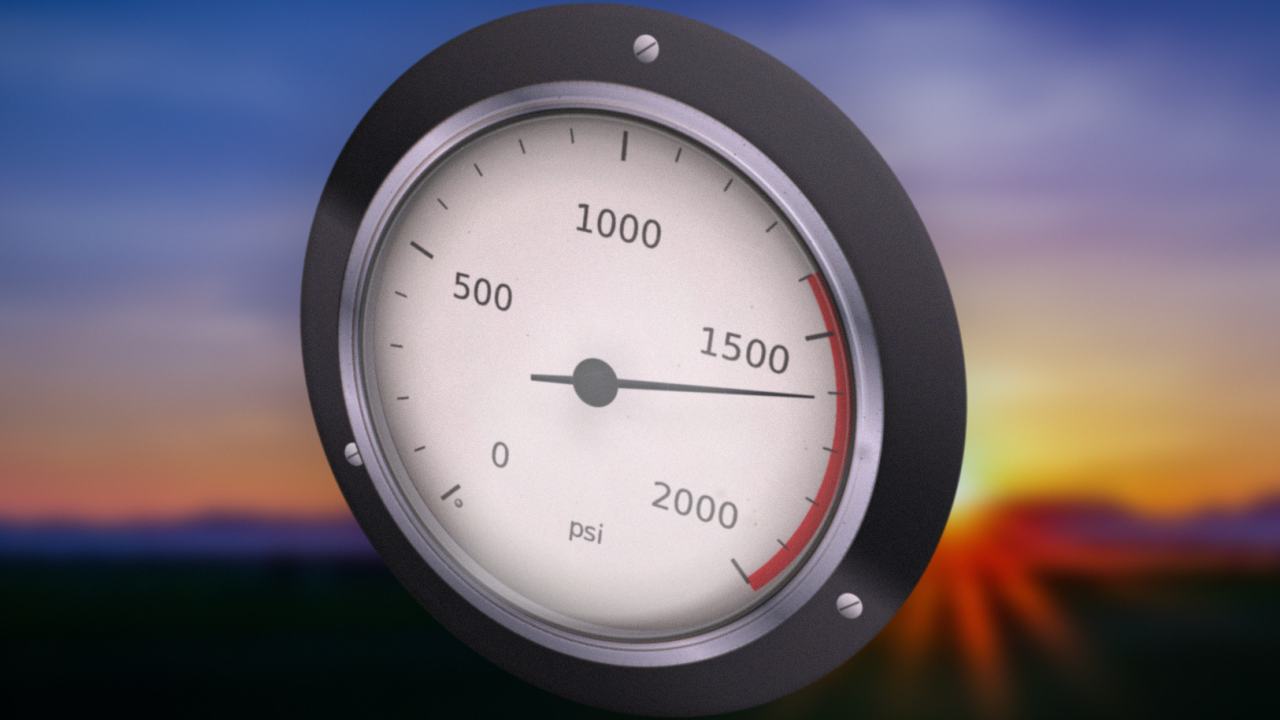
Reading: psi 1600
